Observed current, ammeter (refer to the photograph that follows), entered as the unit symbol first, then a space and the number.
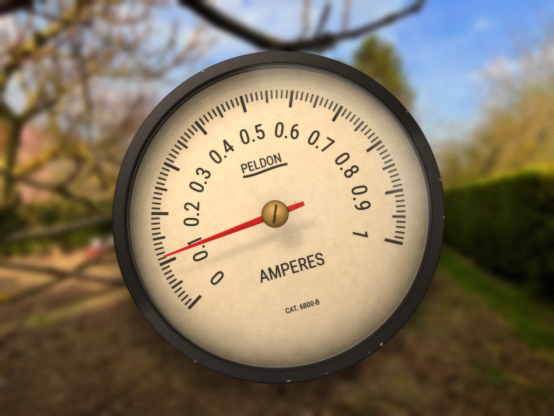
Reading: A 0.11
